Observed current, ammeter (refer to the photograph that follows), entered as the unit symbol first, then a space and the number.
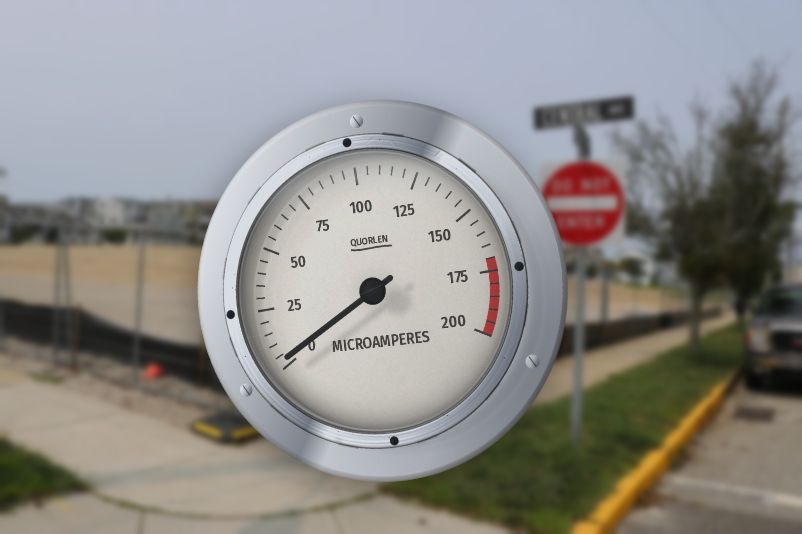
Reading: µA 2.5
